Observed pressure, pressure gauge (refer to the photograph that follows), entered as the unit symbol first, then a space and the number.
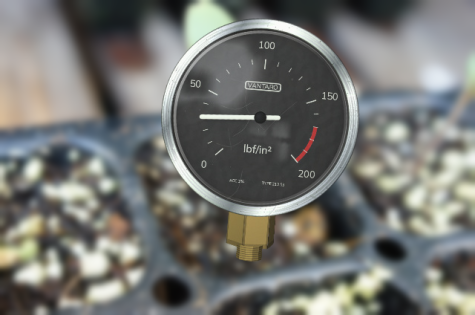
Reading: psi 30
